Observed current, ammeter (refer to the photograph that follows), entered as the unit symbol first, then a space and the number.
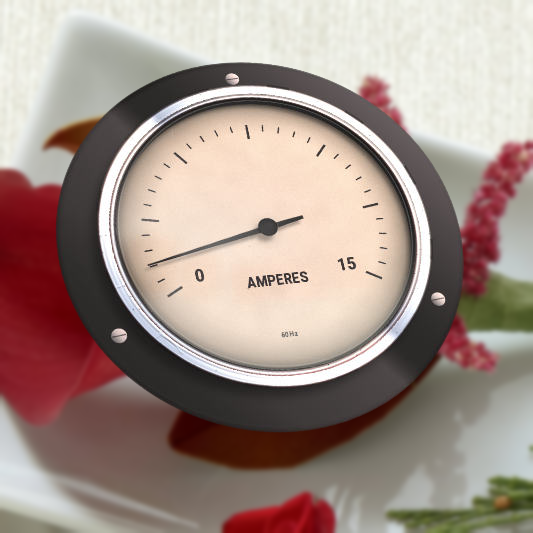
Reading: A 1
